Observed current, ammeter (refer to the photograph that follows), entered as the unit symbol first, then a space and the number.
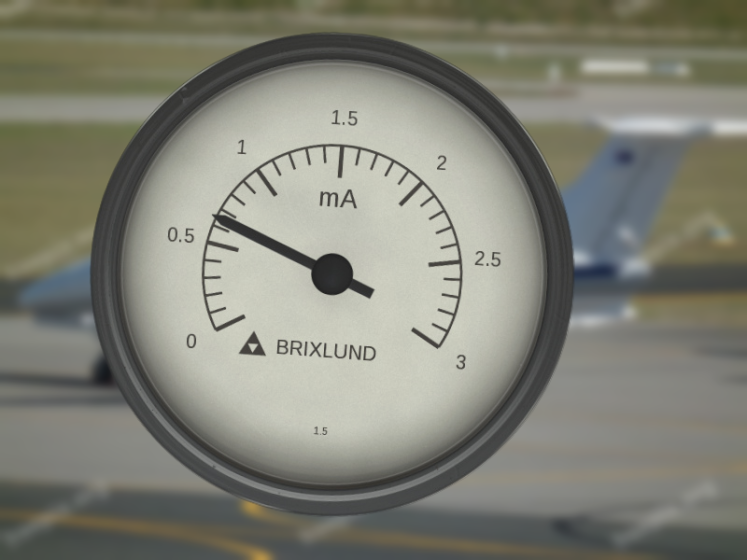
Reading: mA 0.65
